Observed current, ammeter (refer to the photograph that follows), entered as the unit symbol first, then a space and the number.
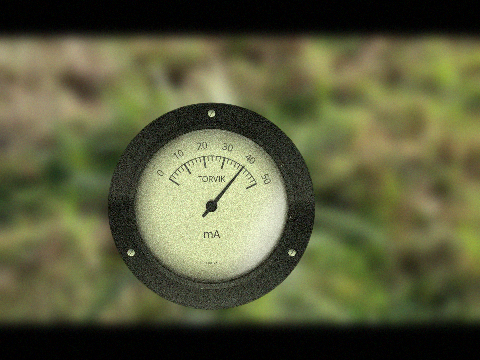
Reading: mA 40
